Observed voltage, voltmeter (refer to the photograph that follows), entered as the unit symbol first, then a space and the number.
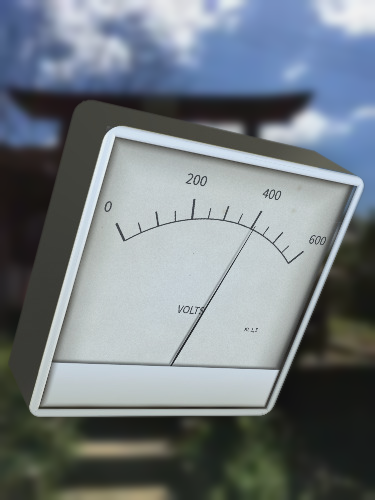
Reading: V 400
